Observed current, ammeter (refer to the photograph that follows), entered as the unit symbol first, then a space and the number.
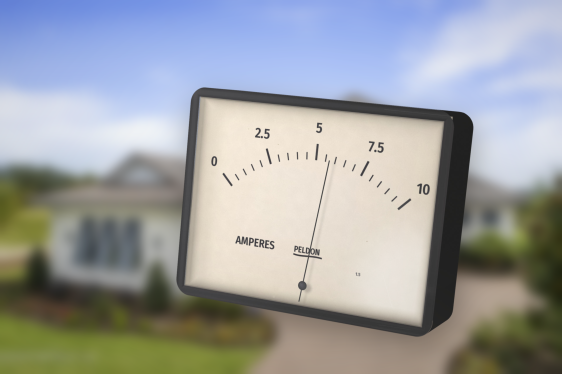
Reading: A 5.75
